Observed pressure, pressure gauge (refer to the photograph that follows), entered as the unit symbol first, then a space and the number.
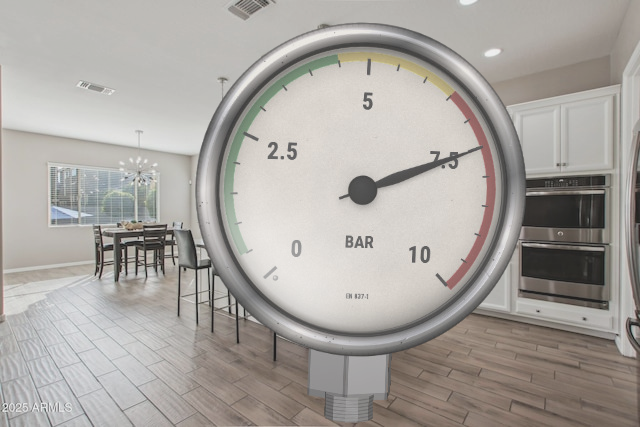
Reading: bar 7.5
